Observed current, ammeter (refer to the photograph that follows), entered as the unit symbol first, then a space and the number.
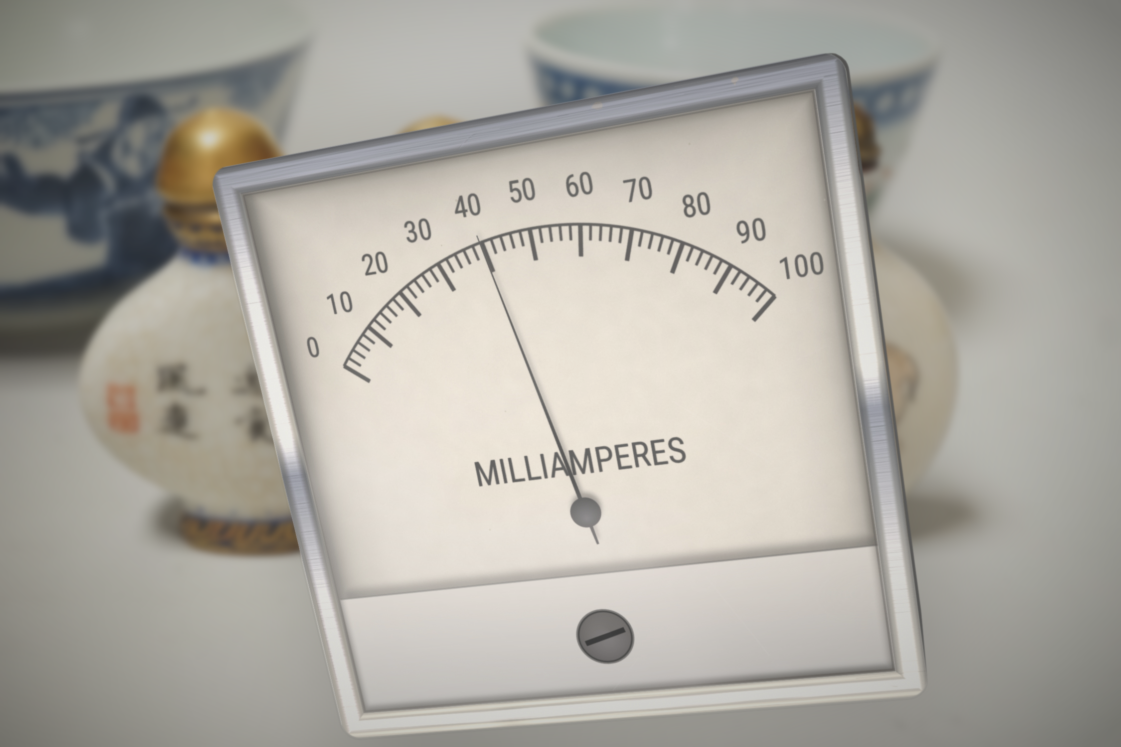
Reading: mA 40
